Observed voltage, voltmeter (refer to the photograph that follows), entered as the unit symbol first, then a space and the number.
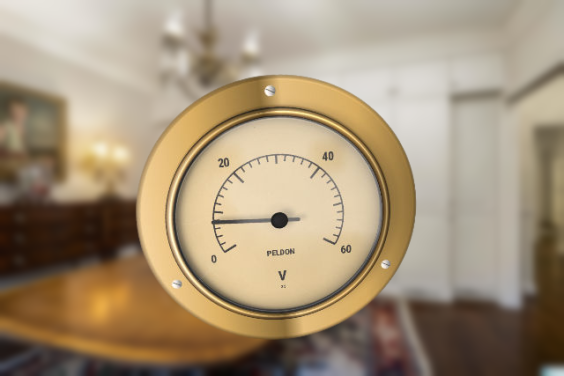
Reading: V 8
